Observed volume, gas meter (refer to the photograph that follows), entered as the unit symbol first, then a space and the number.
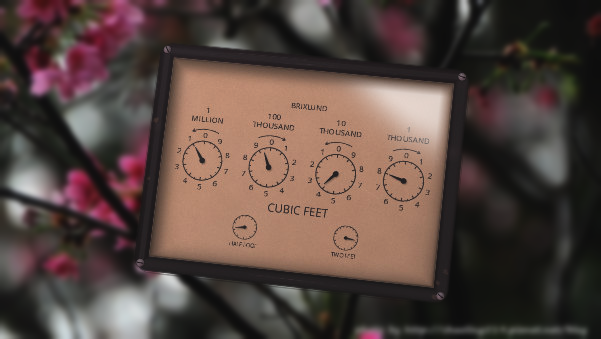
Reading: ft³ 93800
